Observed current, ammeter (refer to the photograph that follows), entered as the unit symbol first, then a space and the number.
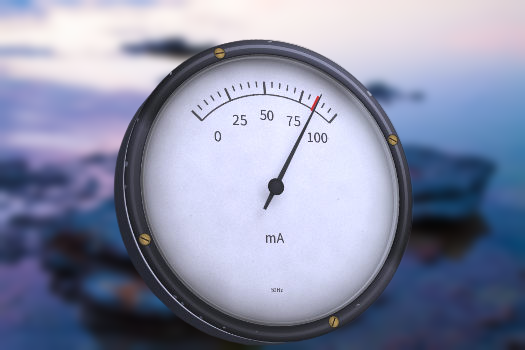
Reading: mA 85
